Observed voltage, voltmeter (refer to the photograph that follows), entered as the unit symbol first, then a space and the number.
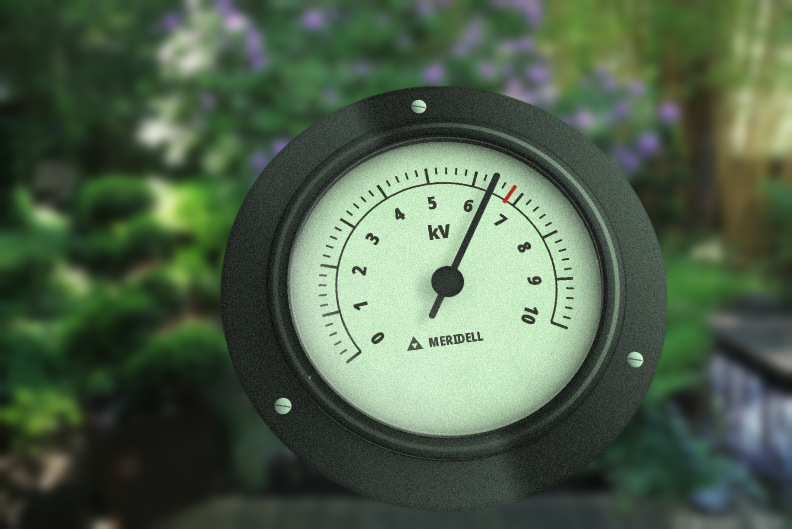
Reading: kV 6.4
